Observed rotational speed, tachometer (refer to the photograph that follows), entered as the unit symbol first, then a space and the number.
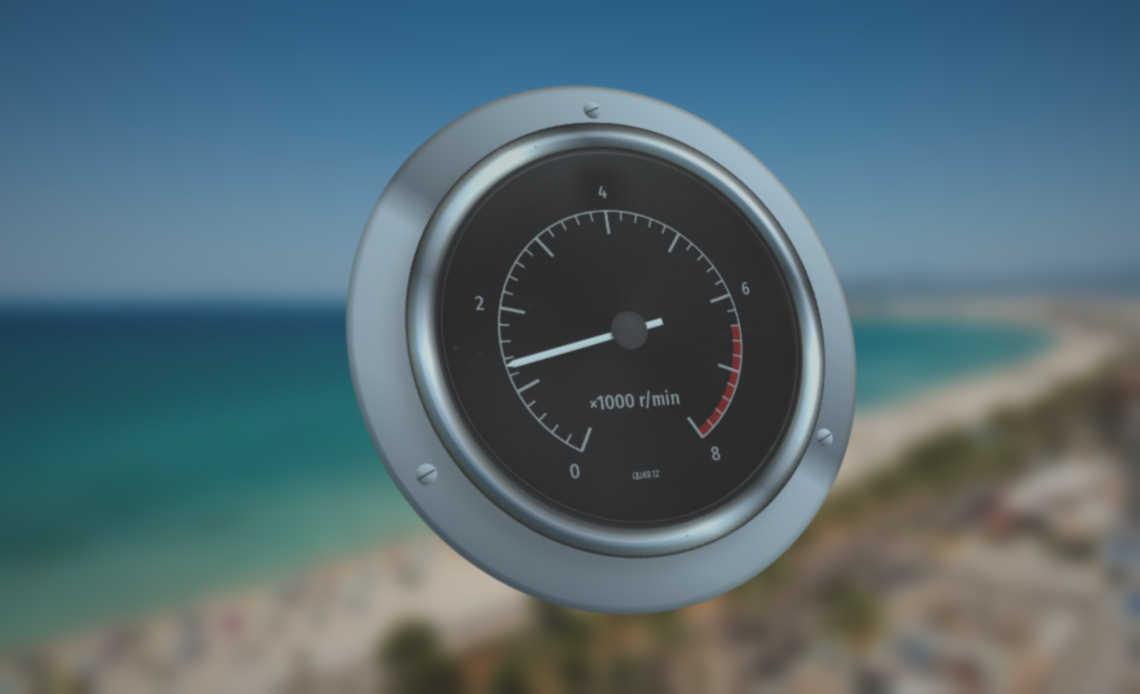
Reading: rpm 1300
